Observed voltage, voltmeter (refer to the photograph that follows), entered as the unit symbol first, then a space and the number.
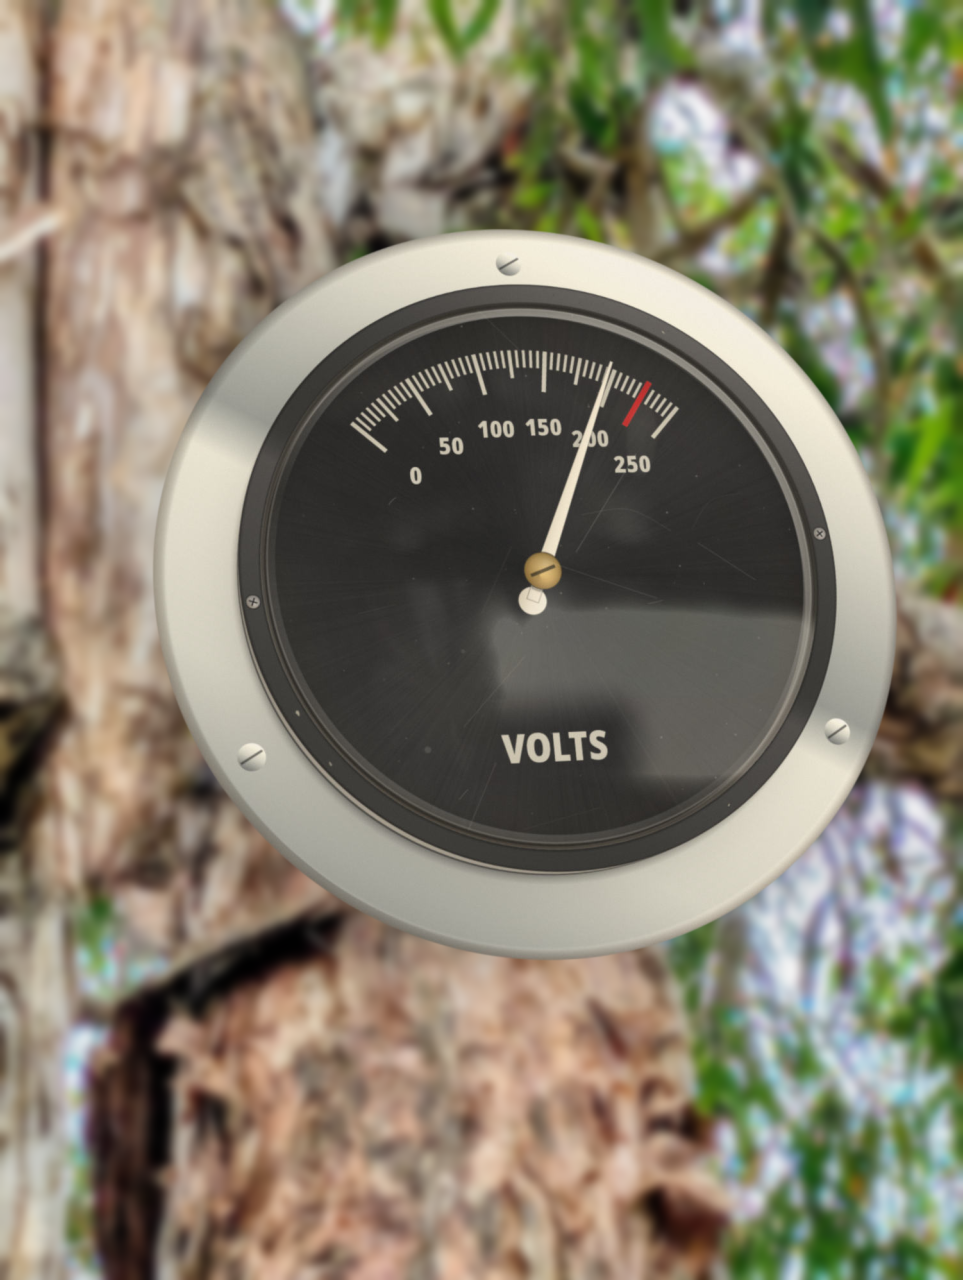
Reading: V 195
